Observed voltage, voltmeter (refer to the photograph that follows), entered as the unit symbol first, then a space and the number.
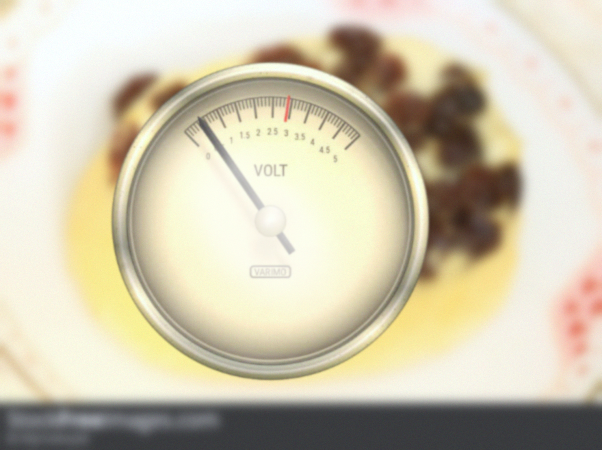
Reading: V 0.5
